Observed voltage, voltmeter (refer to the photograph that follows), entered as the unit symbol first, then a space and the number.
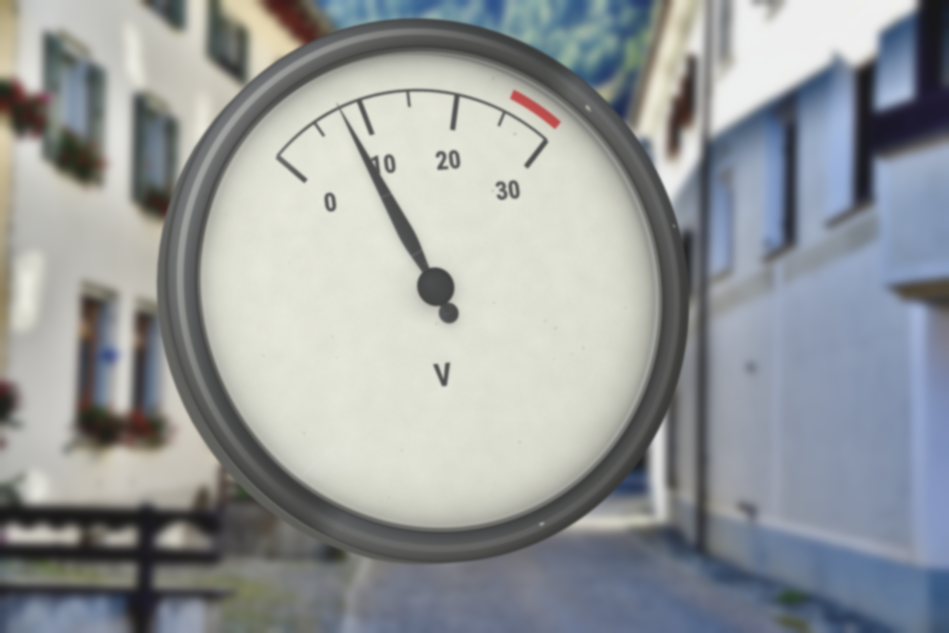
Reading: V 7.5
